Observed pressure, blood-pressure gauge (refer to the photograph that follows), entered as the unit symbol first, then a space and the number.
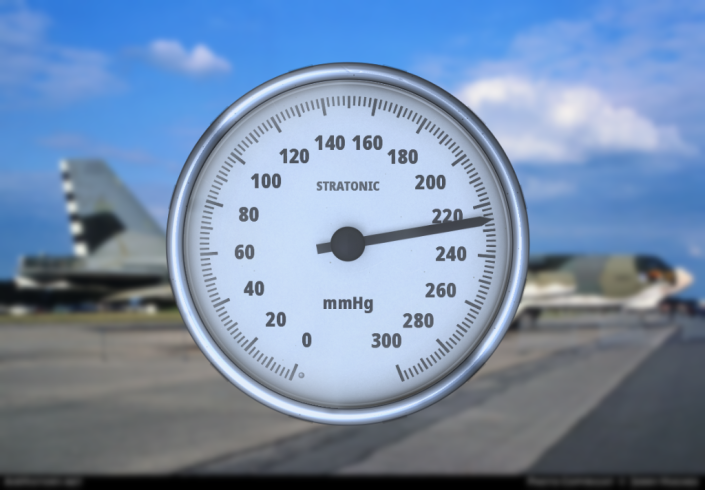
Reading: mmHg 226
